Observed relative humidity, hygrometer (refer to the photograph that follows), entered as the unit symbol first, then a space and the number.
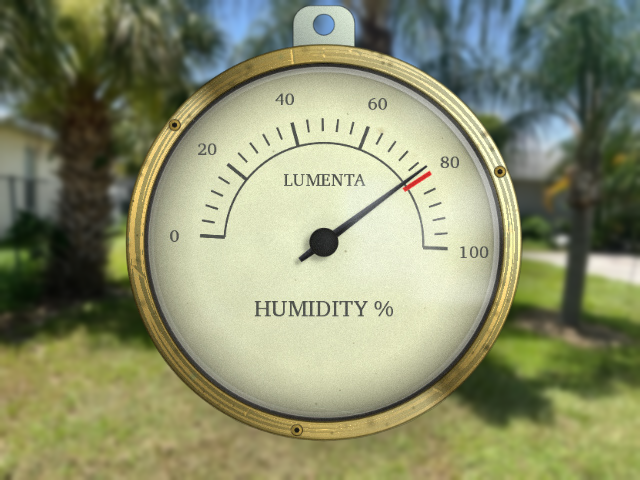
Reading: % 78
